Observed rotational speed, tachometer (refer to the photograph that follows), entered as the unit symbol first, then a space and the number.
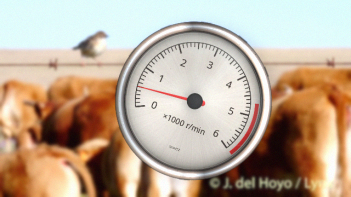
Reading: rpm 500
